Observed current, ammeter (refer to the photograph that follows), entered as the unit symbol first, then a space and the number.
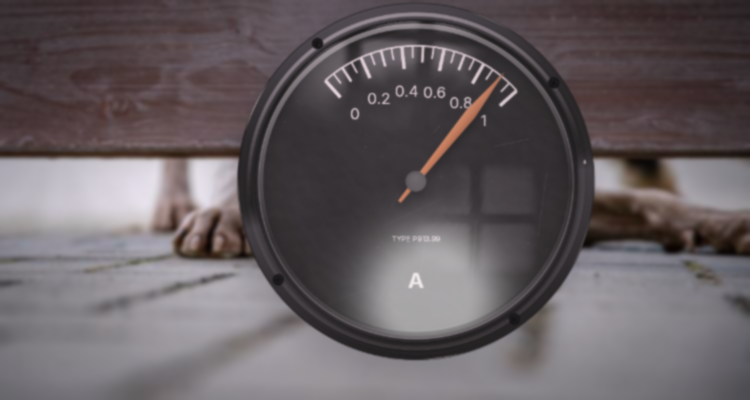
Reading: A 0.9
